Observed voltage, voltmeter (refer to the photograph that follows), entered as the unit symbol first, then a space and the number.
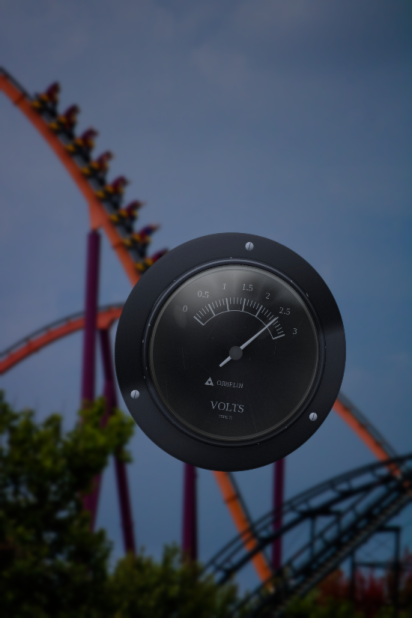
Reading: V 2.5
